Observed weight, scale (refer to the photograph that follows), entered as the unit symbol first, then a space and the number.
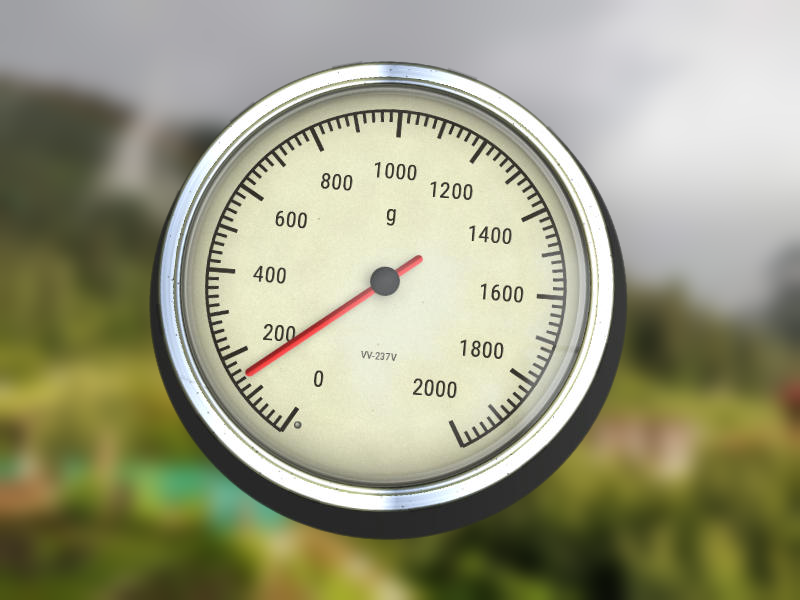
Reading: g 140
